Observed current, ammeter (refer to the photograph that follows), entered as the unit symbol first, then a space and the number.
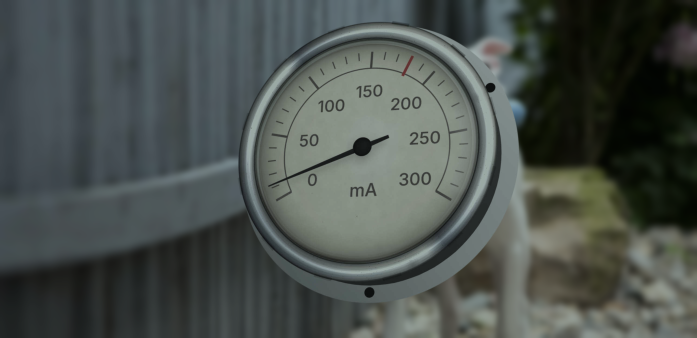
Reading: mA 10
